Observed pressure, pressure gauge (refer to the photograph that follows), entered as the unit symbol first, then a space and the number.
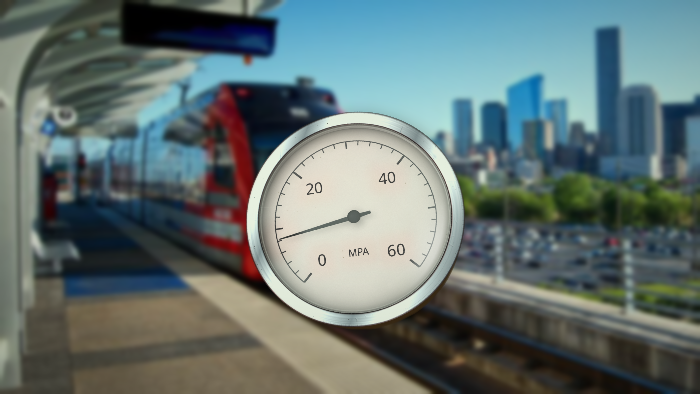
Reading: MPa 8
